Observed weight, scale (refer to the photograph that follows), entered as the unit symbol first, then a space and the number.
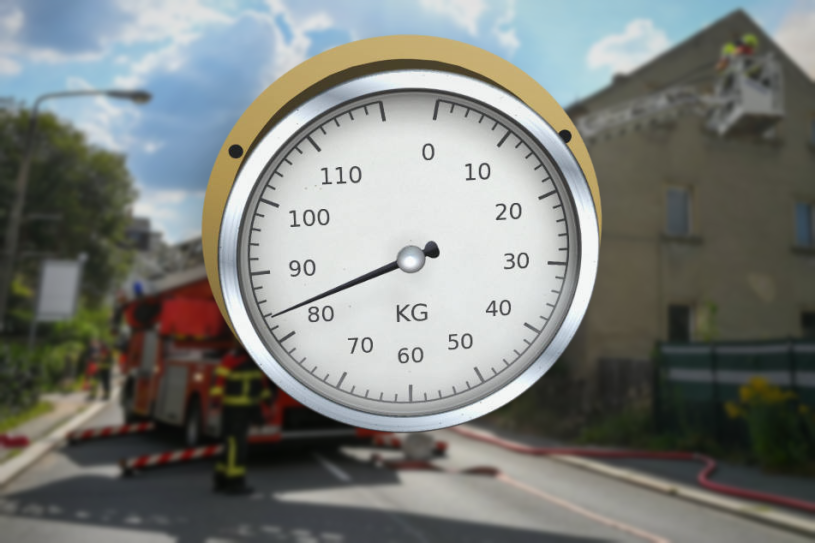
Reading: kg 84
